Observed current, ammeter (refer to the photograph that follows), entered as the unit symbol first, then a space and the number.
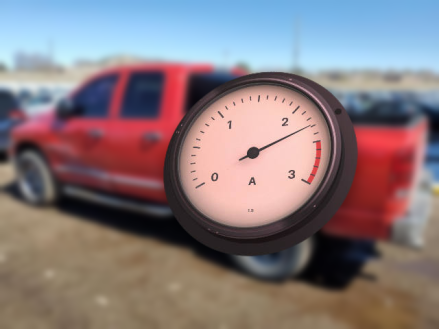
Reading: A 2.3
